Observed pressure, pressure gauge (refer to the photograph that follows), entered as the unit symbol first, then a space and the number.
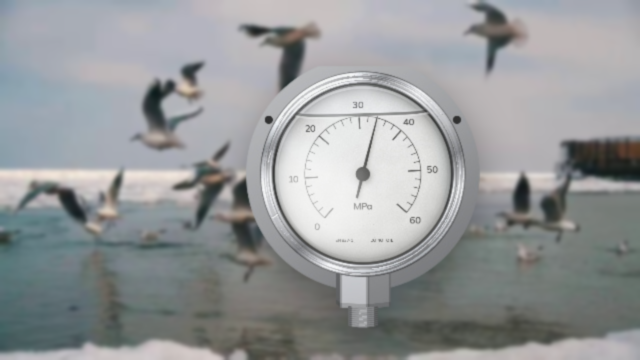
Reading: MPa 34
